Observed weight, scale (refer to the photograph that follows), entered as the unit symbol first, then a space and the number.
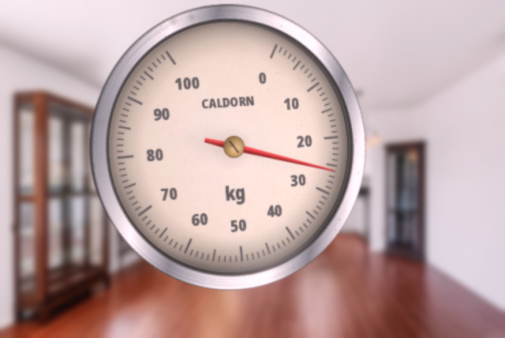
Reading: kg 26
